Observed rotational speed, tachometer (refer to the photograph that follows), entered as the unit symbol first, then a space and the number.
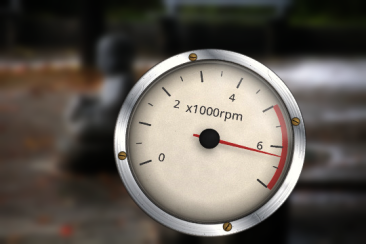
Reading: rpm 6250
